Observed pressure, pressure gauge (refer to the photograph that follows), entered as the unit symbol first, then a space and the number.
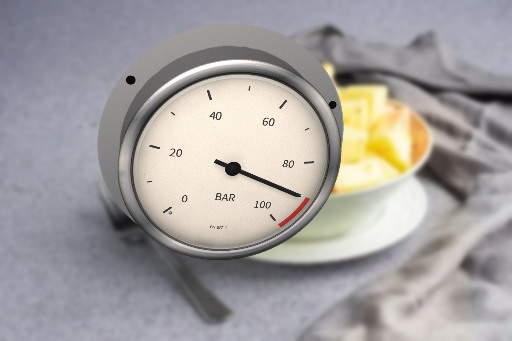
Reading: bar 90
